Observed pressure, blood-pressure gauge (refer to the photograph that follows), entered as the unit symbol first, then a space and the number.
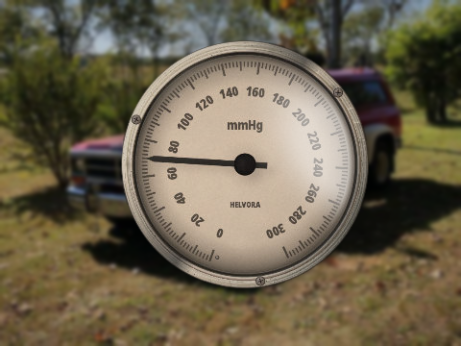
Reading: mmHg 70
